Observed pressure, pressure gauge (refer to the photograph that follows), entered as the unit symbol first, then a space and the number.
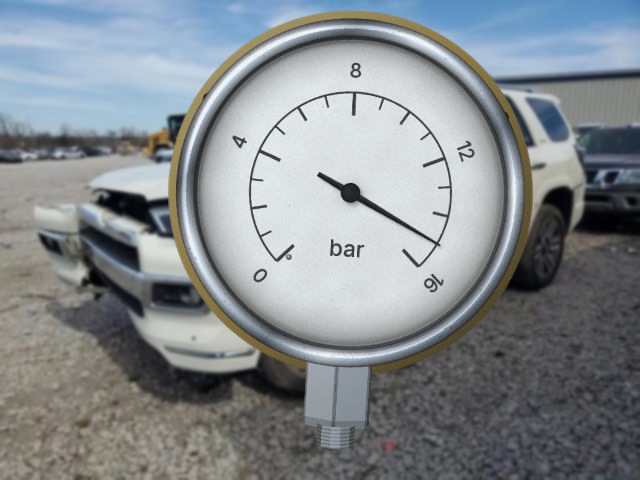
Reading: bar 15
